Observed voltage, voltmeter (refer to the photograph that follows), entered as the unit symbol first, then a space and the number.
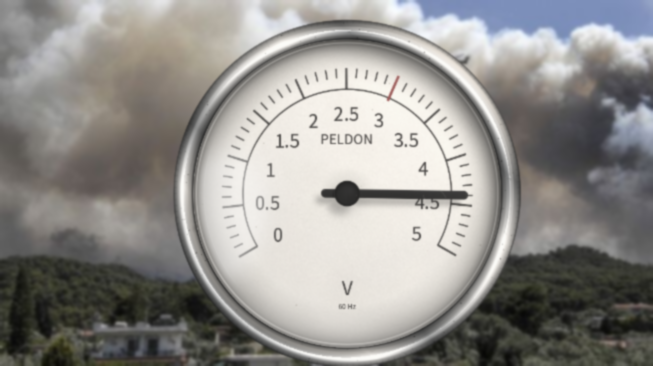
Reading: V 4.4
